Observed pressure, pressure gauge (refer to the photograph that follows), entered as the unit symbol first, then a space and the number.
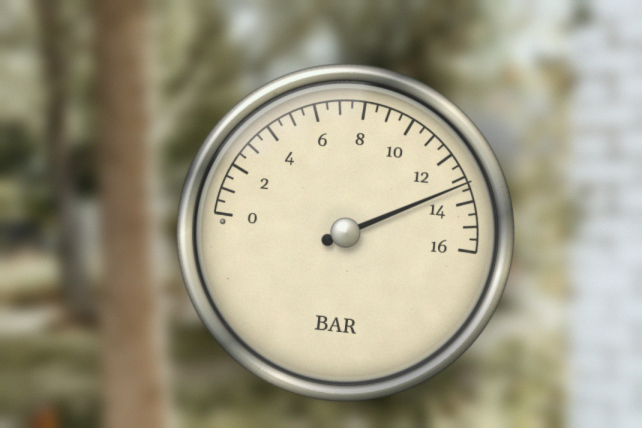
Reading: bar 13.25
